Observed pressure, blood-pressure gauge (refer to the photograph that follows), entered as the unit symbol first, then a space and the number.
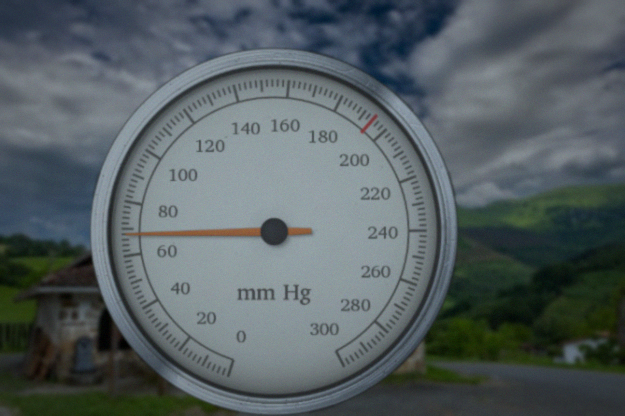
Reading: mmHg 68
